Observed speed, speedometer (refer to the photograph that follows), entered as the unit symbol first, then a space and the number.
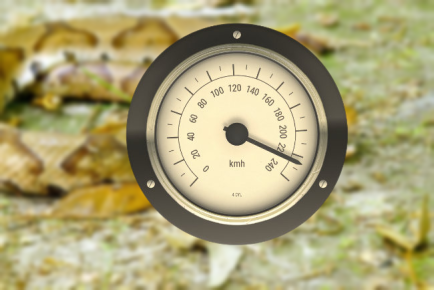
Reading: km/h 225
